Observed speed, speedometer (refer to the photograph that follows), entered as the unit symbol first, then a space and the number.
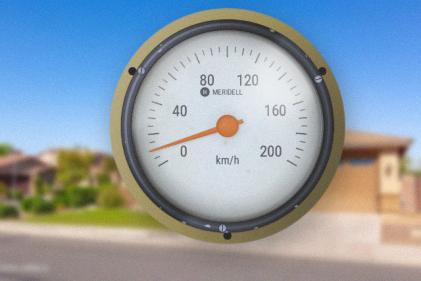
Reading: km/h 10
